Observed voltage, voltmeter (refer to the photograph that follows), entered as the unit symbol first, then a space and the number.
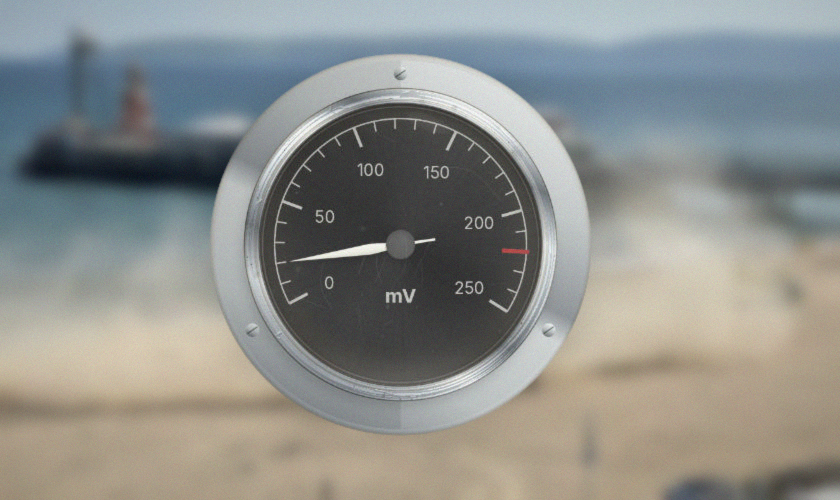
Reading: mV 20
